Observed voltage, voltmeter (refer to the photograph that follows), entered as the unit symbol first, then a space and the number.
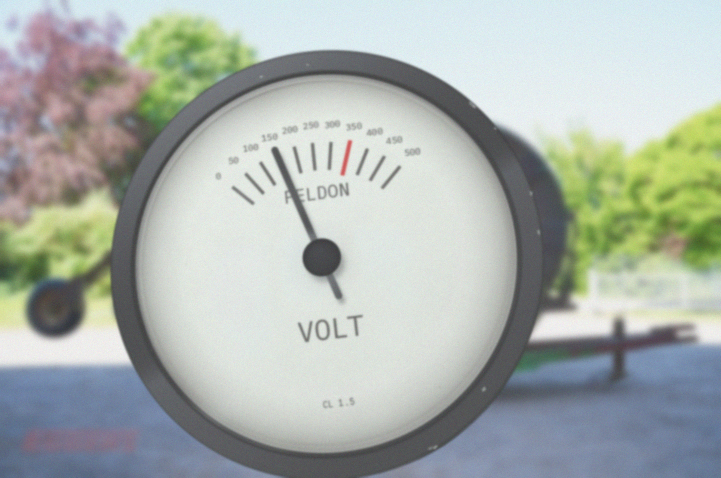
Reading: V 150
